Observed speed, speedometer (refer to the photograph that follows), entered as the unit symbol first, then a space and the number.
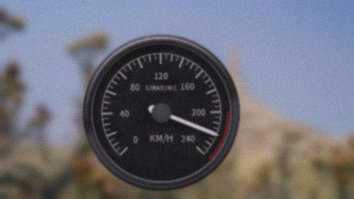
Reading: km/h 220
